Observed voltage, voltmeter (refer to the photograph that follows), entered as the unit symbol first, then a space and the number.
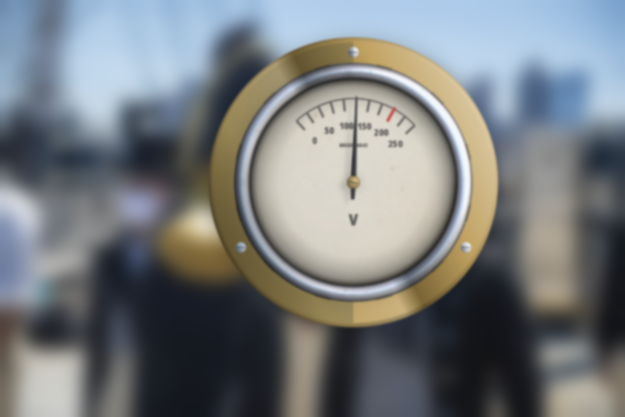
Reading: V 125
